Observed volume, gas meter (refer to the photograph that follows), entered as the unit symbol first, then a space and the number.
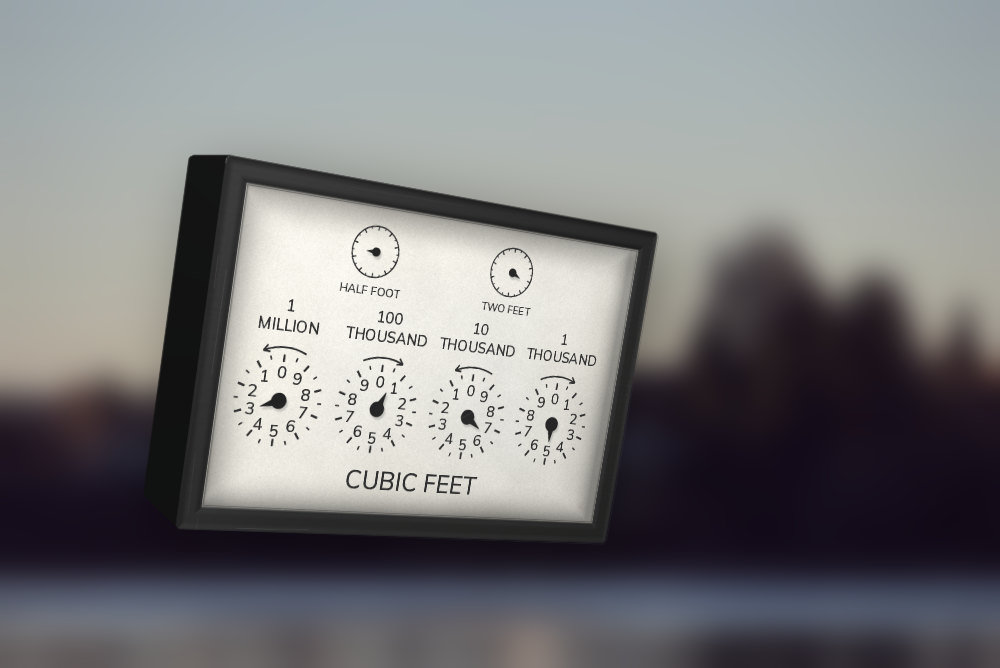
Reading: ft³ 306500
